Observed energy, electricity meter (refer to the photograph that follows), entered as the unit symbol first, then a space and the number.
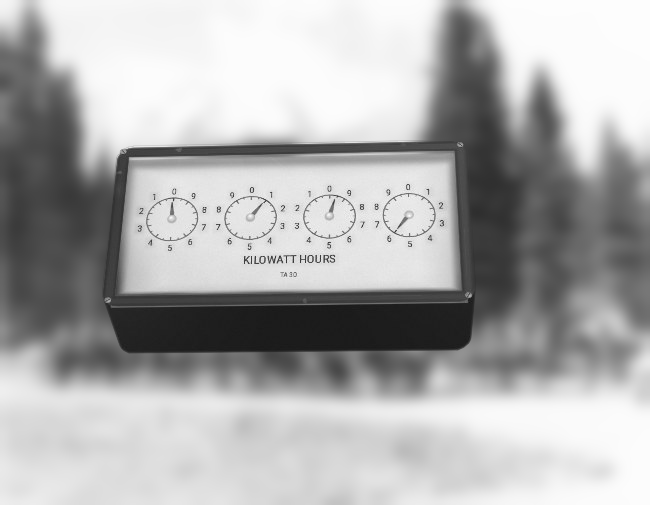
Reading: kWh 96
